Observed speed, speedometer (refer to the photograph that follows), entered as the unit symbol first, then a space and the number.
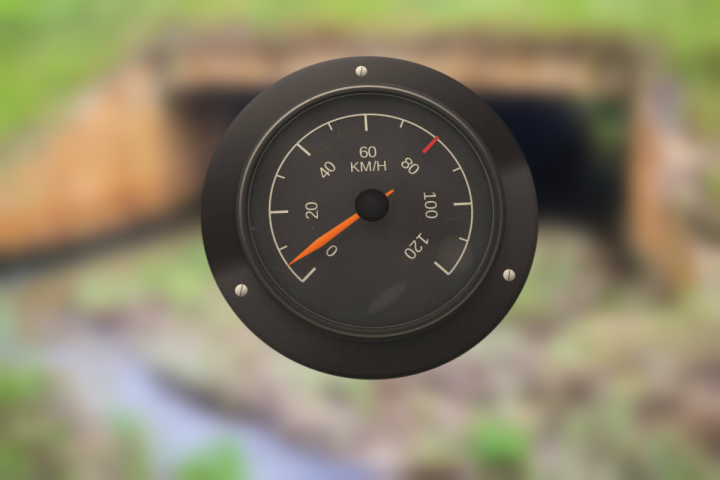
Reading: km/h 5
